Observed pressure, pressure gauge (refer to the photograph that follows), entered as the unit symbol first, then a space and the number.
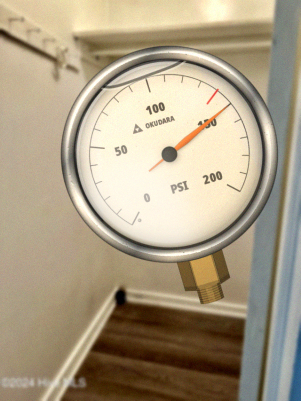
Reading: psi 150
